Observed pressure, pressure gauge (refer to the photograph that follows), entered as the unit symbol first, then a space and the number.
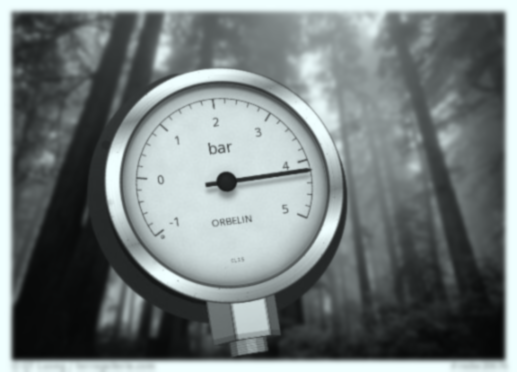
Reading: bar 4.2
